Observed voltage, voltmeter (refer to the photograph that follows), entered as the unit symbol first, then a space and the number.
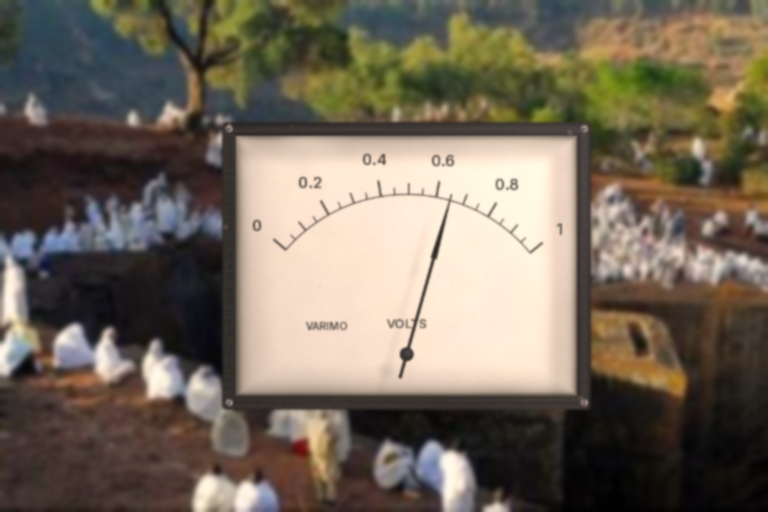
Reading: V 0.65
